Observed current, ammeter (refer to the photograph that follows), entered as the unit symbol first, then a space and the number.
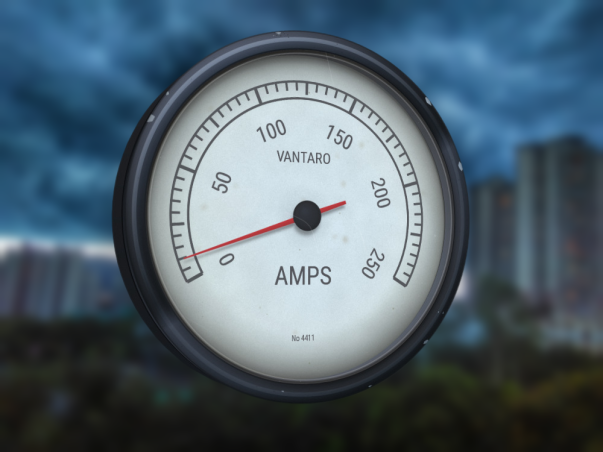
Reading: A 10
